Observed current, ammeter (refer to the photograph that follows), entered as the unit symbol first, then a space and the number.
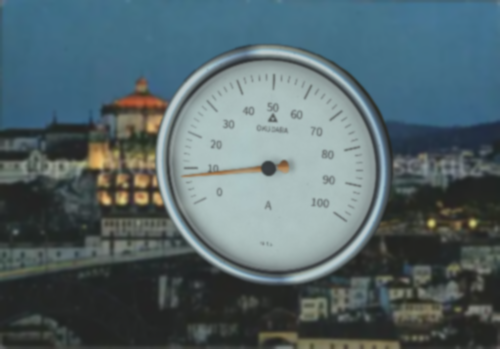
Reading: A 8
